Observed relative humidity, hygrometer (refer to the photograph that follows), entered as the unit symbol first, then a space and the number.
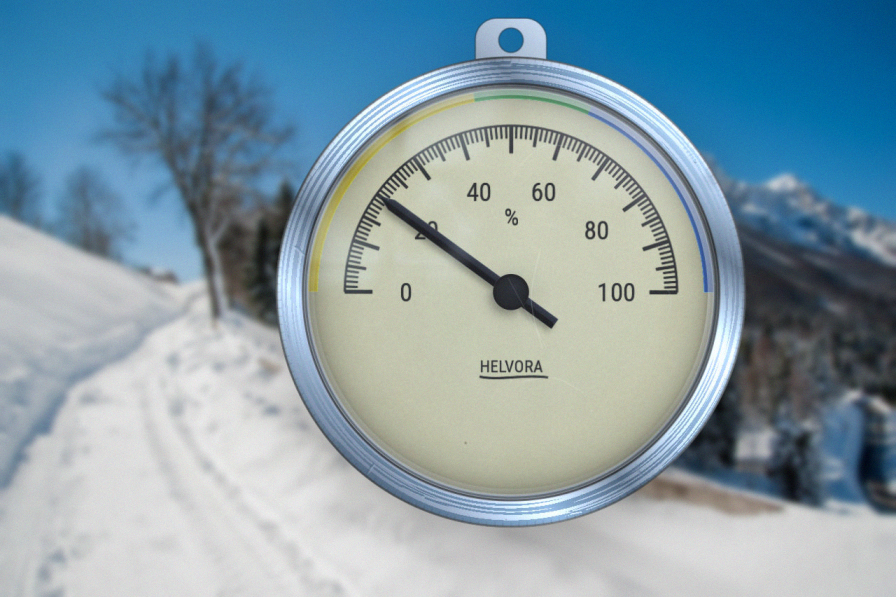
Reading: % 20
